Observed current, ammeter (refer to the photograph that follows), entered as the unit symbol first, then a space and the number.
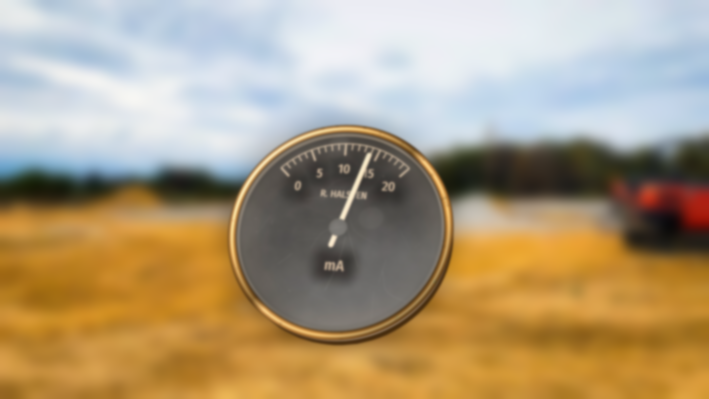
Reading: mA 14
